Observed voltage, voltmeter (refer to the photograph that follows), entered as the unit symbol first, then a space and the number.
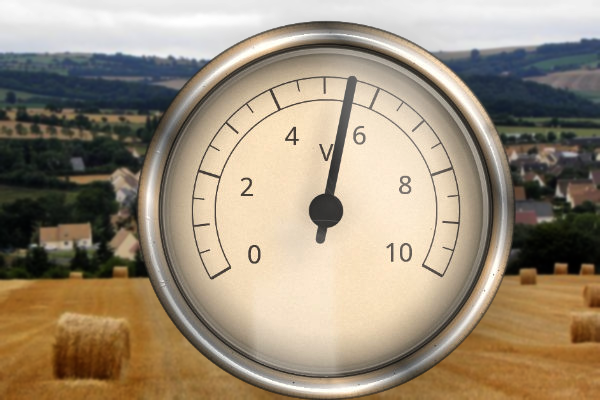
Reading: V 5.5
